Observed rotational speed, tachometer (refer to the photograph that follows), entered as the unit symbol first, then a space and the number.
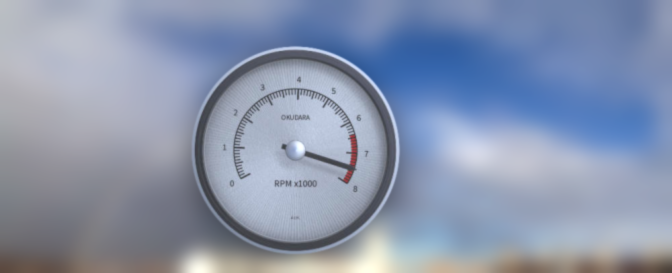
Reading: rpm 7500
